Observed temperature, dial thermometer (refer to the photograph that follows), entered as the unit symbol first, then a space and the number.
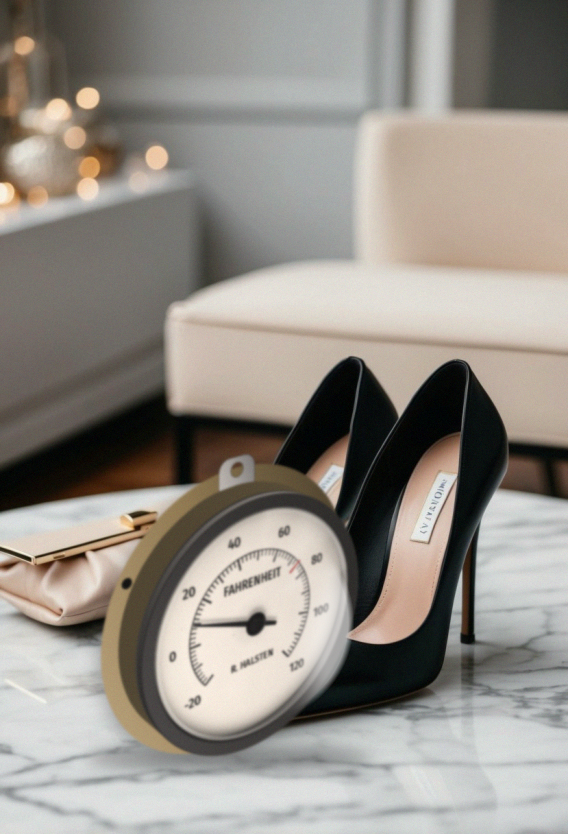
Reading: °F 10
